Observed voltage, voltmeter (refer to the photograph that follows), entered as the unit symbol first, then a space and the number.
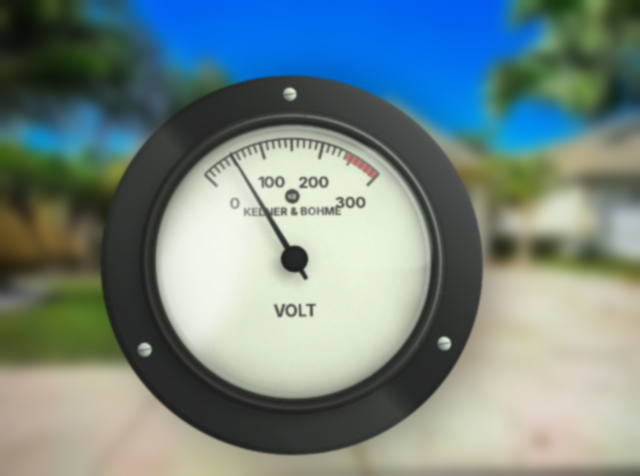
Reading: V 50
